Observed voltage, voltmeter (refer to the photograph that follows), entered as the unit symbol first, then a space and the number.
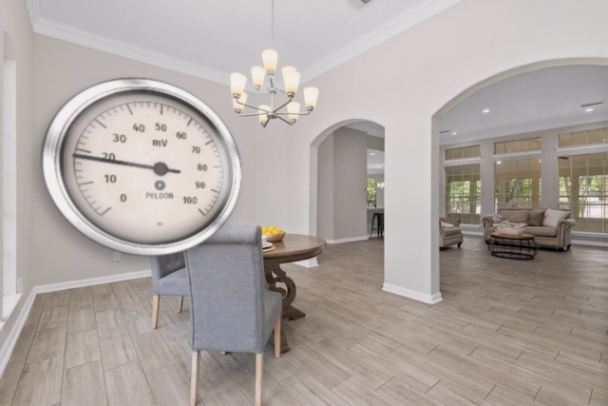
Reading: mV 18
